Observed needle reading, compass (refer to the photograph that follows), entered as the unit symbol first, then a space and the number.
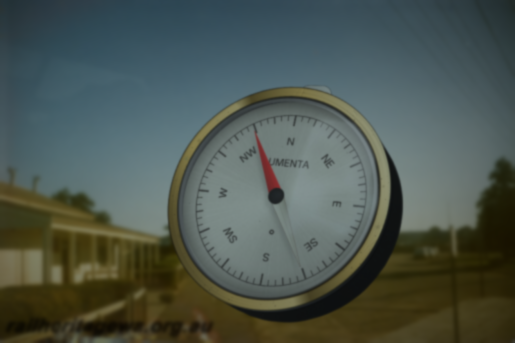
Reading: ° 330
